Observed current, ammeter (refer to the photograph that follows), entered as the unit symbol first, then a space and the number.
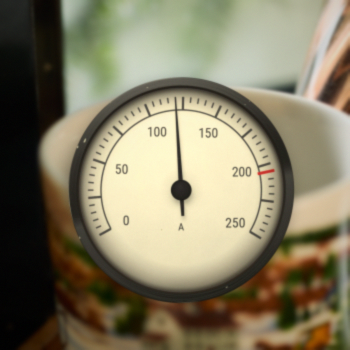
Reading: A 120
